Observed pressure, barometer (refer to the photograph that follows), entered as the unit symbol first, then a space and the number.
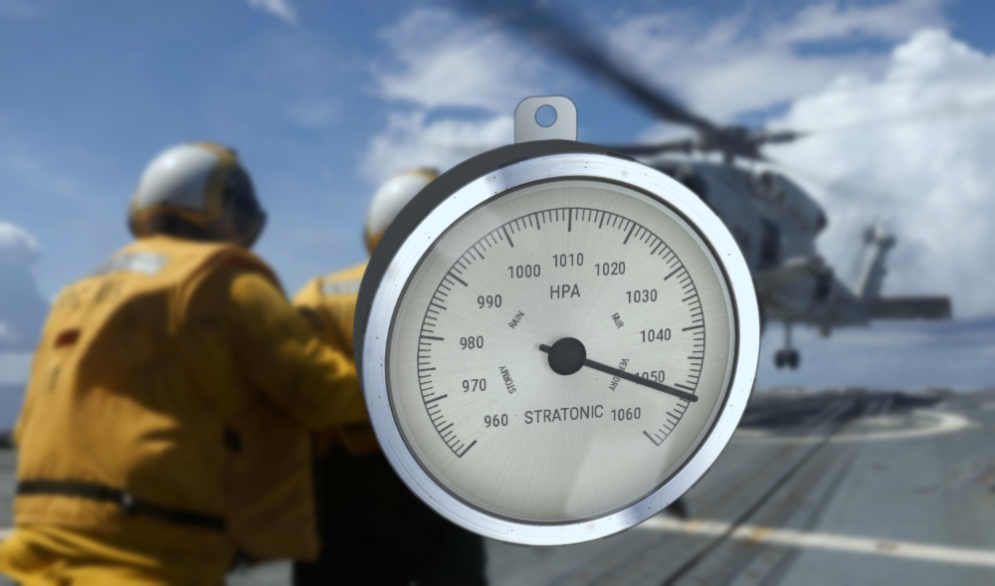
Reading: hPa 1051
